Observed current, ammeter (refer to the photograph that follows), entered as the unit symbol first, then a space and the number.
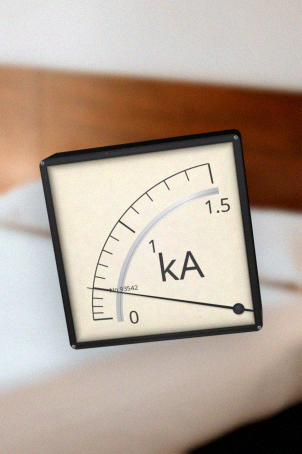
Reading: kA 0.5
